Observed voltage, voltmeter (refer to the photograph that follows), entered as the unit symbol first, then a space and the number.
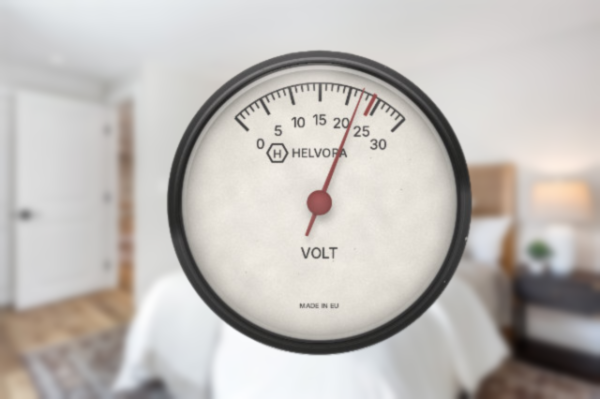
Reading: V 22
